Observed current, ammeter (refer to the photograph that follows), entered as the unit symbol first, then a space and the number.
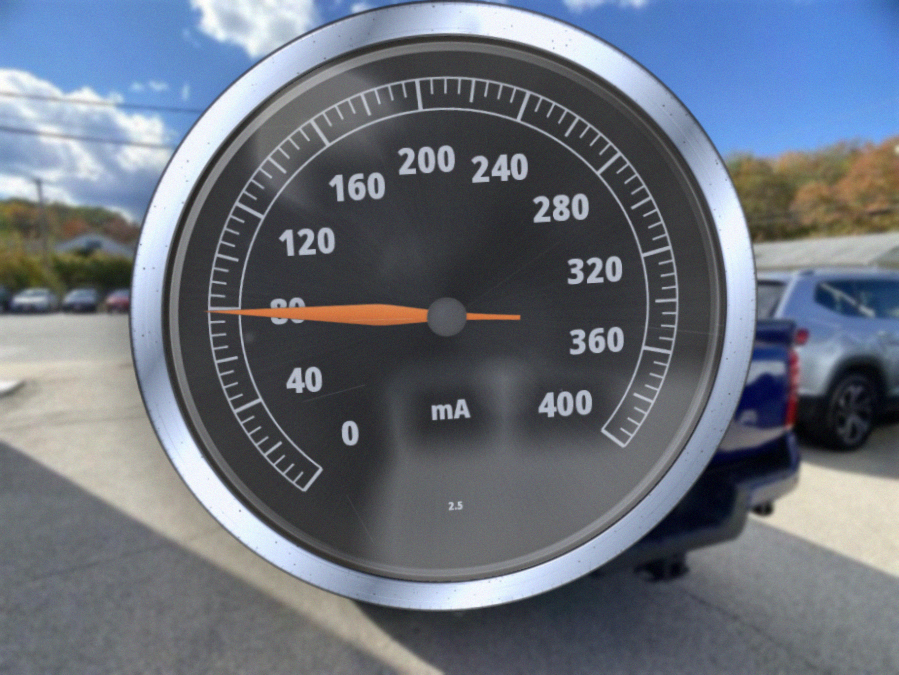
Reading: mA 80
